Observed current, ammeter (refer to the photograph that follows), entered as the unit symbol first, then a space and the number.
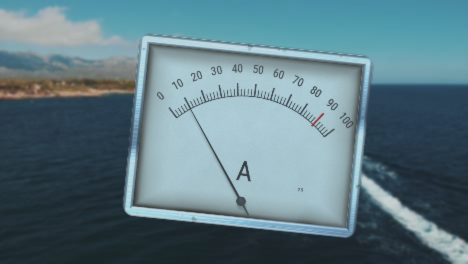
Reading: A 10
